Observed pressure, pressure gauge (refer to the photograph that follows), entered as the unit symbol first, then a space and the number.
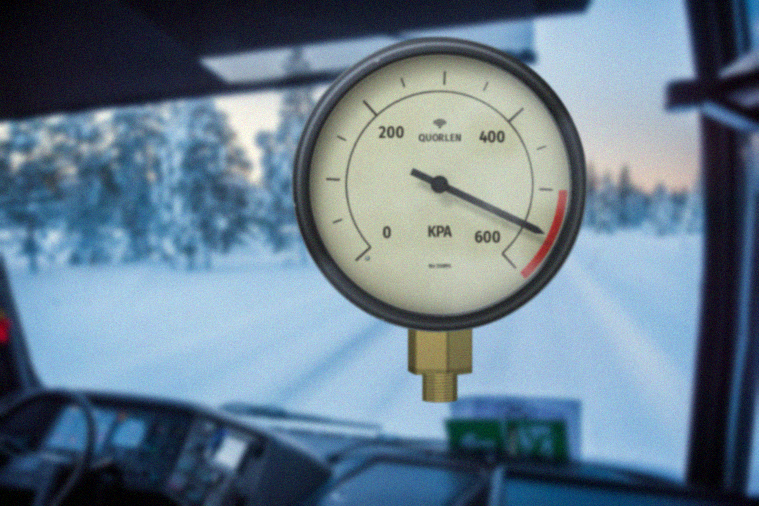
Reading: kPa 550
